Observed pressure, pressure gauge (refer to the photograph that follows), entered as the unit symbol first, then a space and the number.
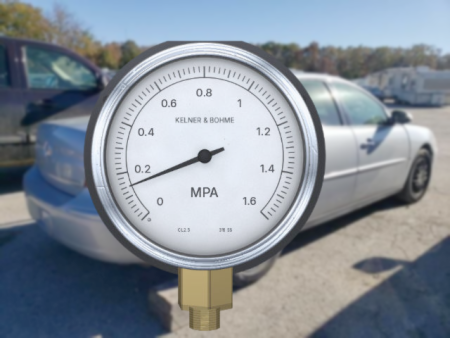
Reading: MPa 0.14
